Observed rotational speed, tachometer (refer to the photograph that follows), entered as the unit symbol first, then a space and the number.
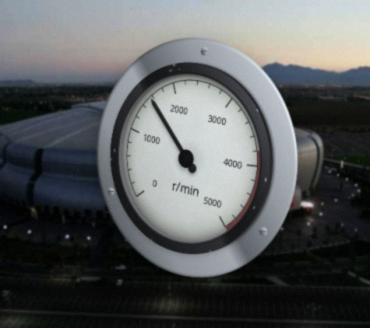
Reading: rpm 1600
